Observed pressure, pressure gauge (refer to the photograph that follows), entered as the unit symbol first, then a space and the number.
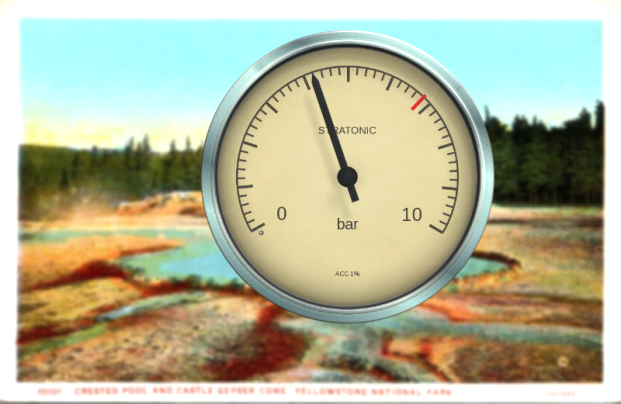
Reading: bar 4.2
